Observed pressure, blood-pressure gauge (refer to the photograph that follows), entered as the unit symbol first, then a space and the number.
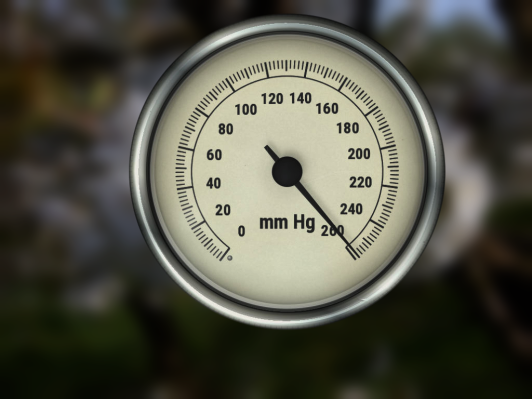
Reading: mmHg 258
